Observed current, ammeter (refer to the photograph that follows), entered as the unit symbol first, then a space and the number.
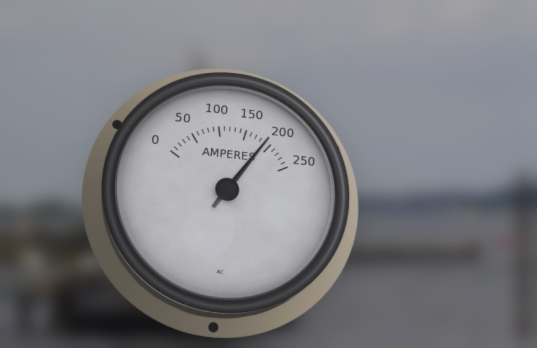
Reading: A 190
